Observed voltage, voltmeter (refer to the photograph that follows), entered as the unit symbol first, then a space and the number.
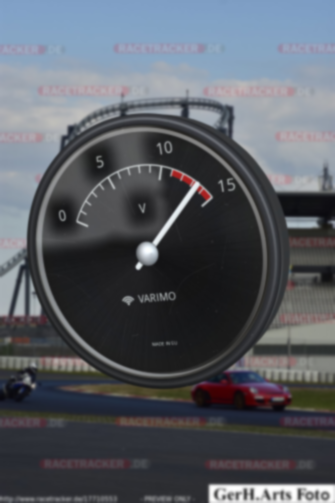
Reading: V 13.5
